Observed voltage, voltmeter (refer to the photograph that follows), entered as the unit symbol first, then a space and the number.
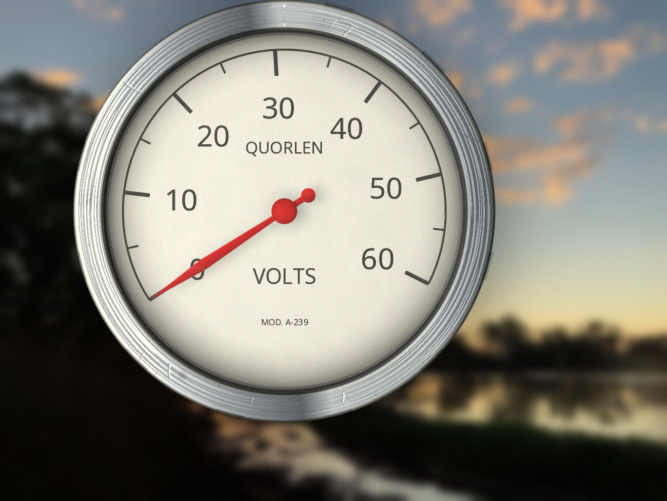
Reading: V 0
